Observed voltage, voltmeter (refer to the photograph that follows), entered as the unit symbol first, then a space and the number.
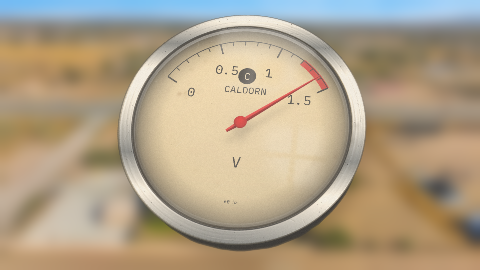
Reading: V 1.4
